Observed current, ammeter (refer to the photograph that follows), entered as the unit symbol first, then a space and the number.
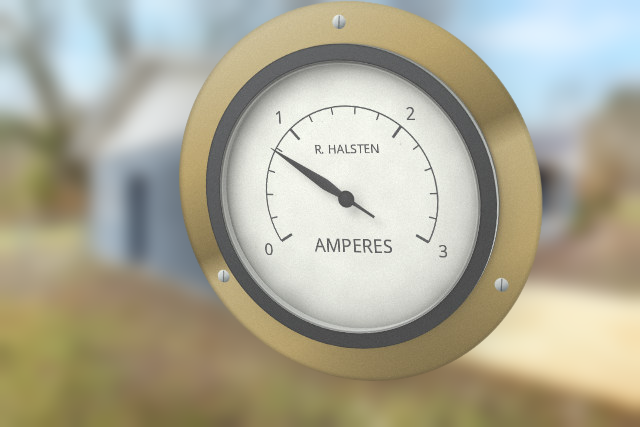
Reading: A 0.8
